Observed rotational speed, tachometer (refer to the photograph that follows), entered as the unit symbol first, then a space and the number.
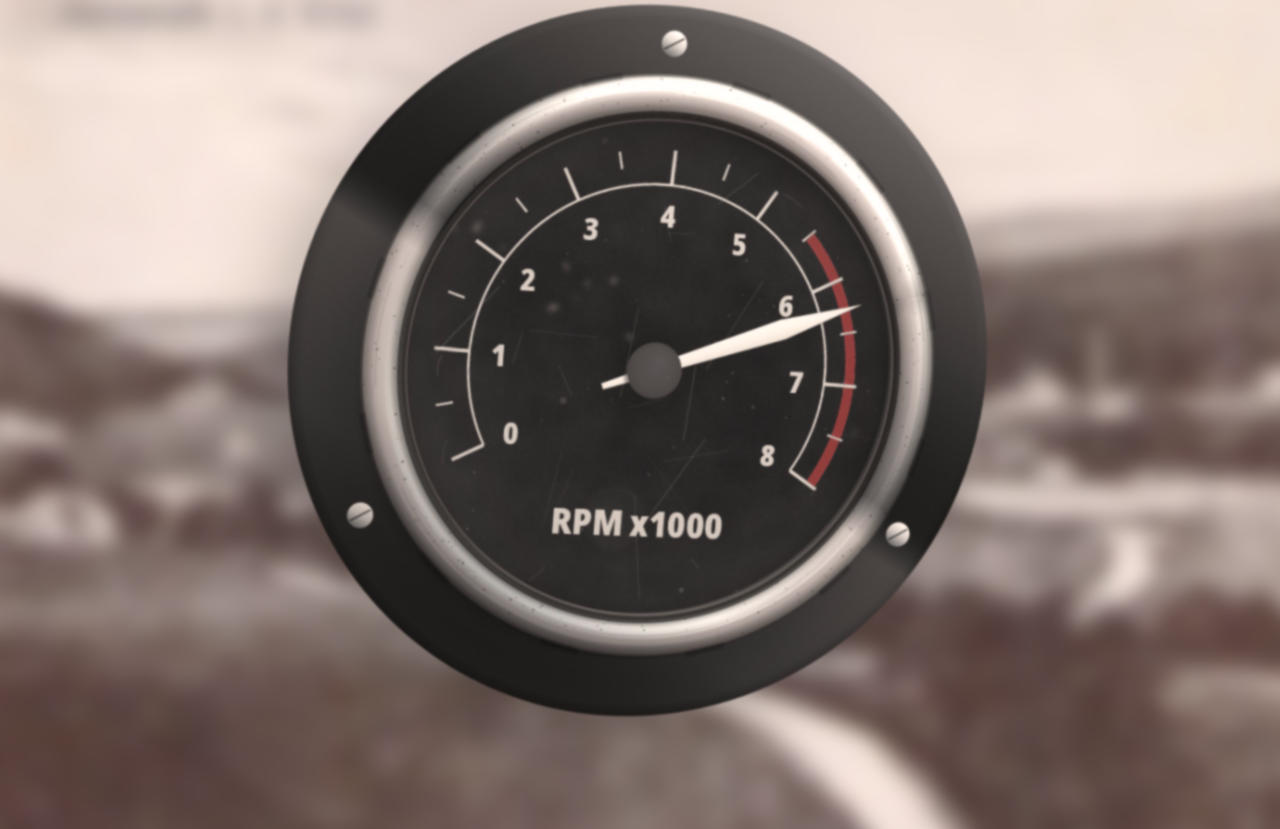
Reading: rpm 6250
